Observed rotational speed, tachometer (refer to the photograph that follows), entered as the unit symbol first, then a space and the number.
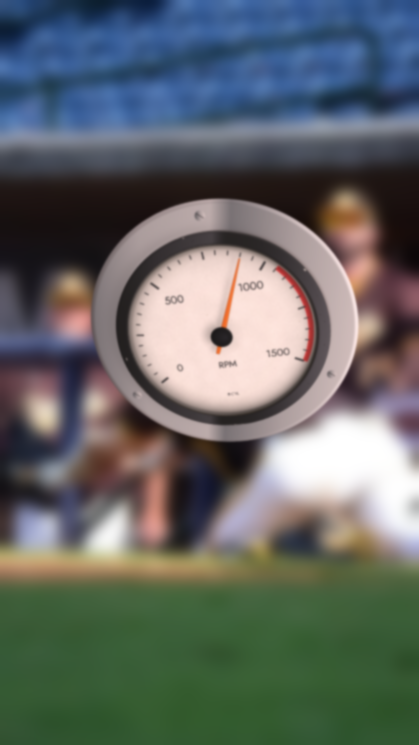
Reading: rpm 900
